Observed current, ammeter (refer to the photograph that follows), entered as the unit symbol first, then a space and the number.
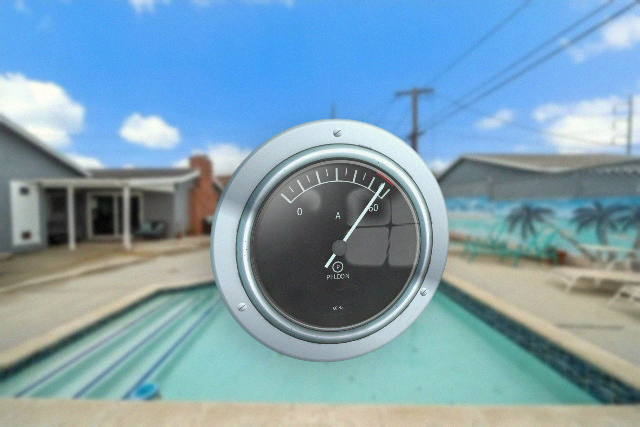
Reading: A 55
